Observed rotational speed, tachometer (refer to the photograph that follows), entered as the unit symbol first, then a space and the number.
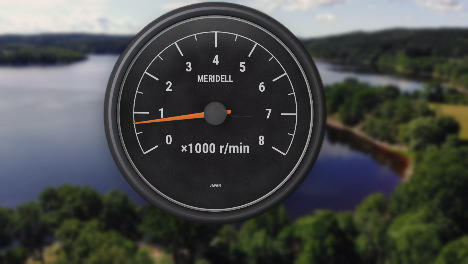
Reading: rpm 750
